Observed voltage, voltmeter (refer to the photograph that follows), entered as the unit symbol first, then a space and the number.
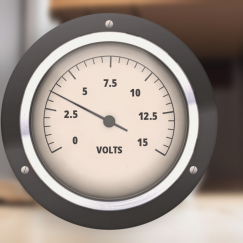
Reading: V 3.5
